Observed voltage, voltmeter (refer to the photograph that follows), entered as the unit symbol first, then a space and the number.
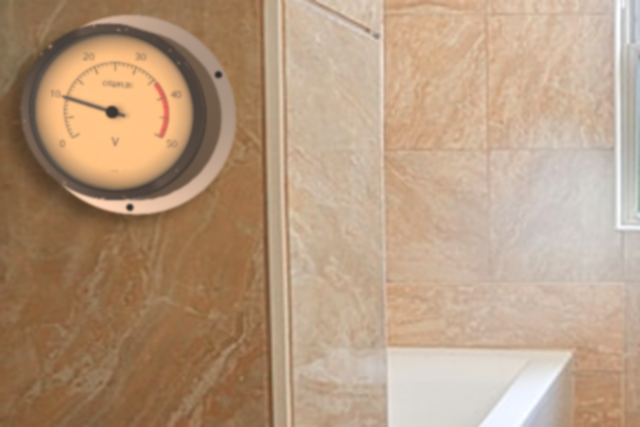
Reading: V 10
